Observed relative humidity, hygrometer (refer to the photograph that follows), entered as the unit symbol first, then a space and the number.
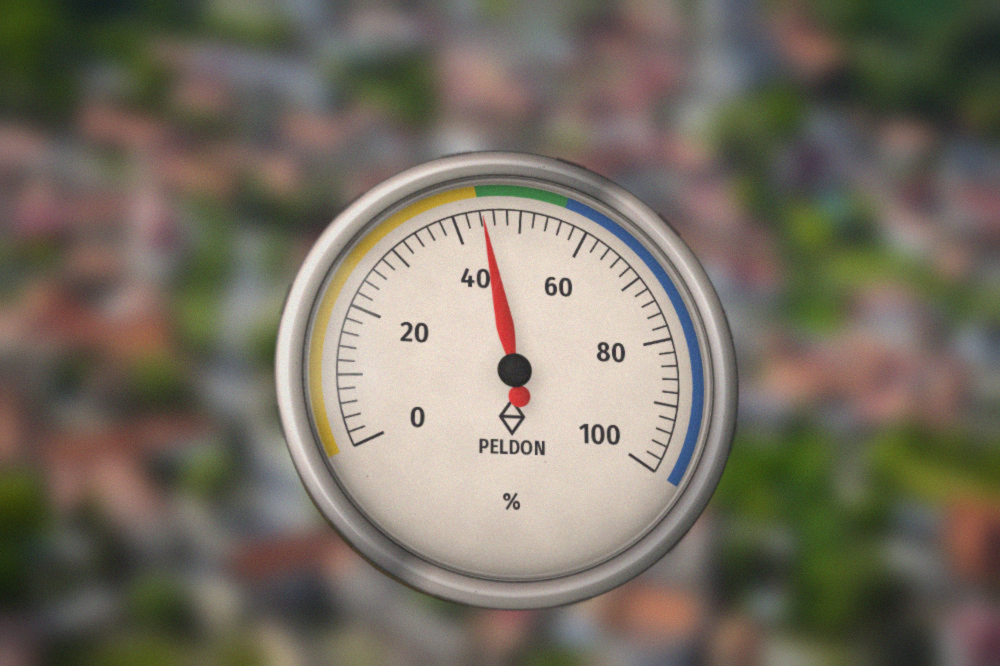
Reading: % 44
